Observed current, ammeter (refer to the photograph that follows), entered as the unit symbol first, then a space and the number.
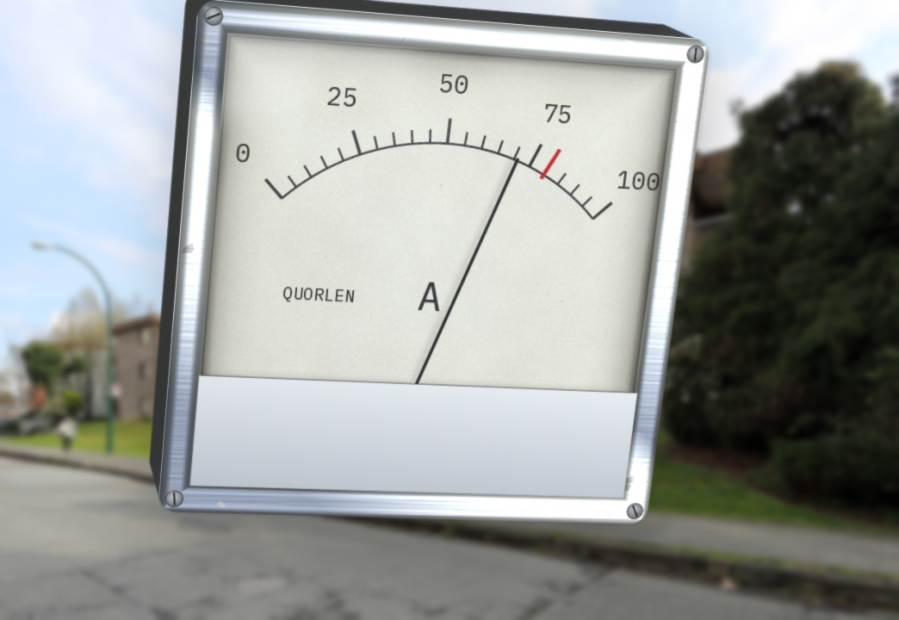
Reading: A 70
